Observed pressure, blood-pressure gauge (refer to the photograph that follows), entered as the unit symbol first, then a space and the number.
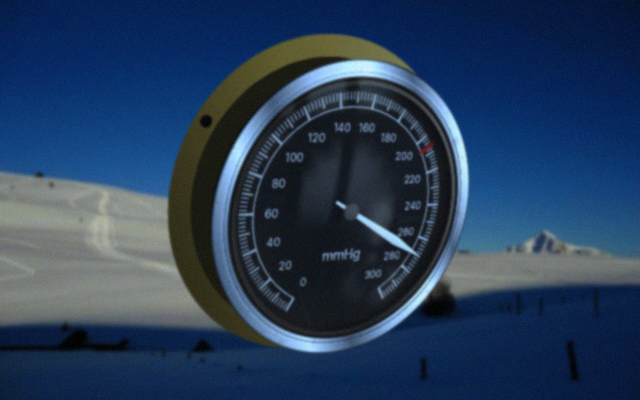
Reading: mmHg 270
